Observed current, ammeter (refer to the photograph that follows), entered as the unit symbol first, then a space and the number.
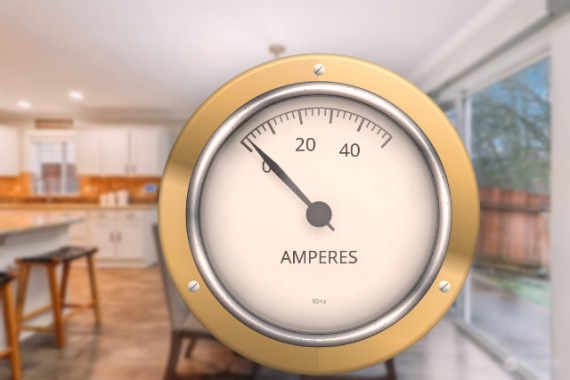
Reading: A 2
